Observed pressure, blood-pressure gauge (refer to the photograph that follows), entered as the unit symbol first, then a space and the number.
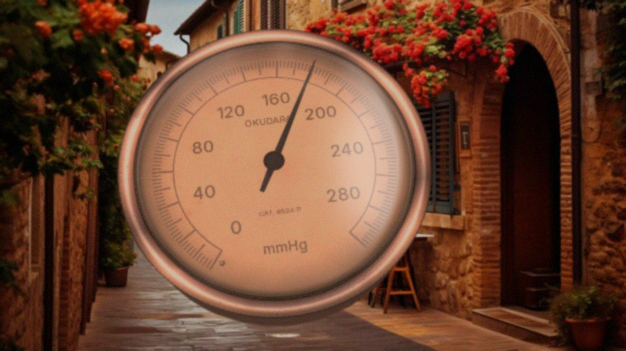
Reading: mmHg 180
